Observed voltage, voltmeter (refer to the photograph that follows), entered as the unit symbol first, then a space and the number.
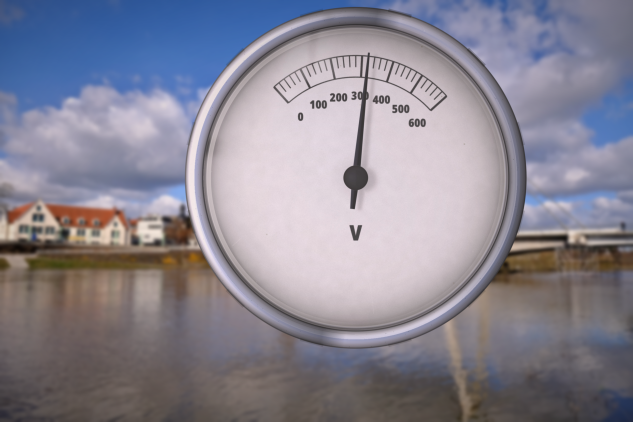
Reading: V 320
